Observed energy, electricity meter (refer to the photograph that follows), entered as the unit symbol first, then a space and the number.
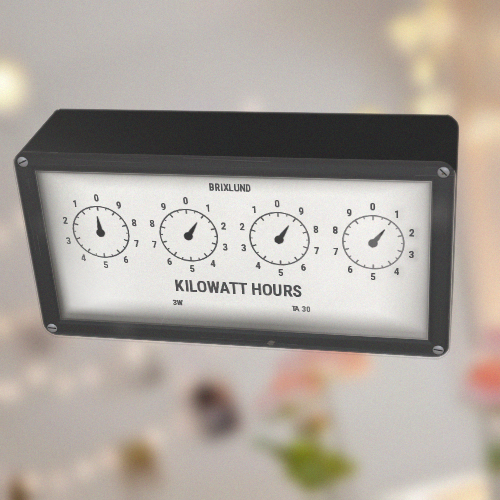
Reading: kWh 91
